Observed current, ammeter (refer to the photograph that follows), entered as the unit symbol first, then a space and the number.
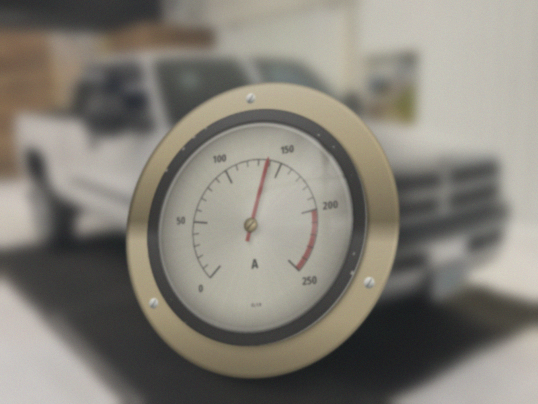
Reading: A 140
